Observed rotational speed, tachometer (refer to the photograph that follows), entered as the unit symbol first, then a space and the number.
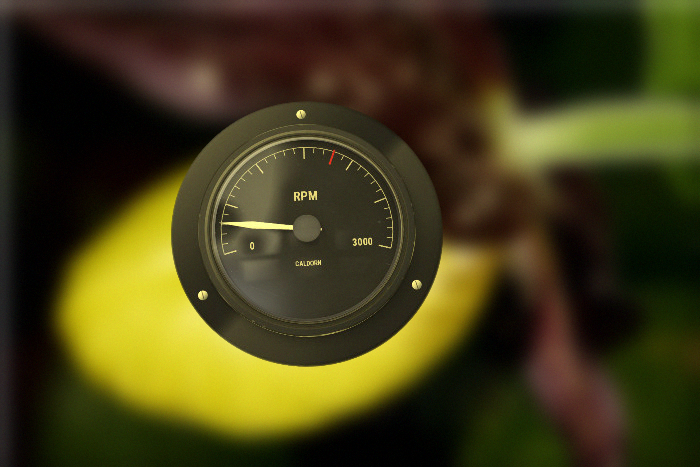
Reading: rpm 300
